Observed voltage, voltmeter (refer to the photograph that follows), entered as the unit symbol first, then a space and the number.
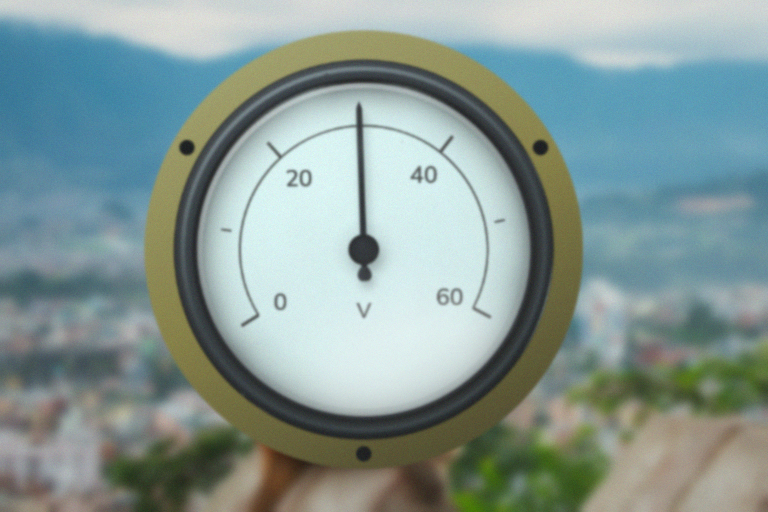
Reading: V 30
